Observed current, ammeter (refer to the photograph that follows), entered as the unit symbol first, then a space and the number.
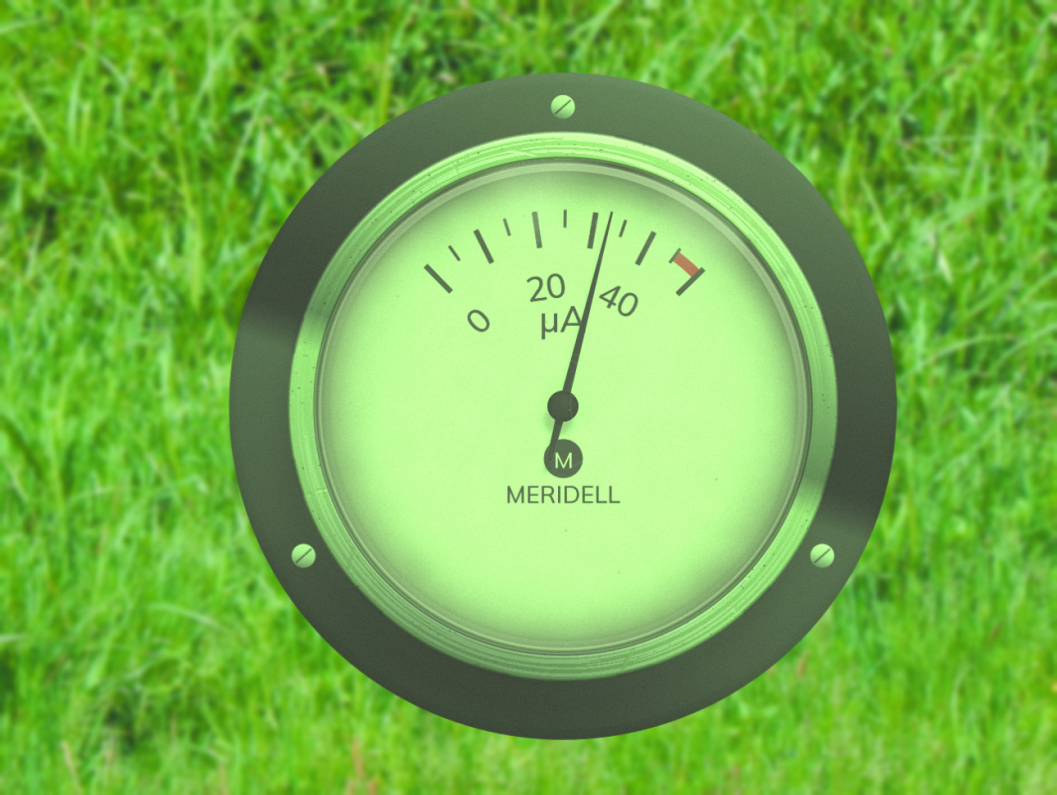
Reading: µA 32.5
